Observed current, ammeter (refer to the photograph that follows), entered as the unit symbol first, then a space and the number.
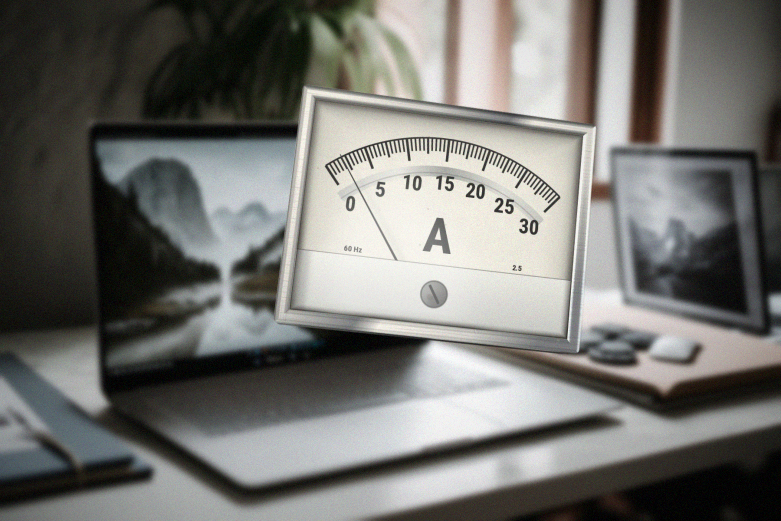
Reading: A 2
